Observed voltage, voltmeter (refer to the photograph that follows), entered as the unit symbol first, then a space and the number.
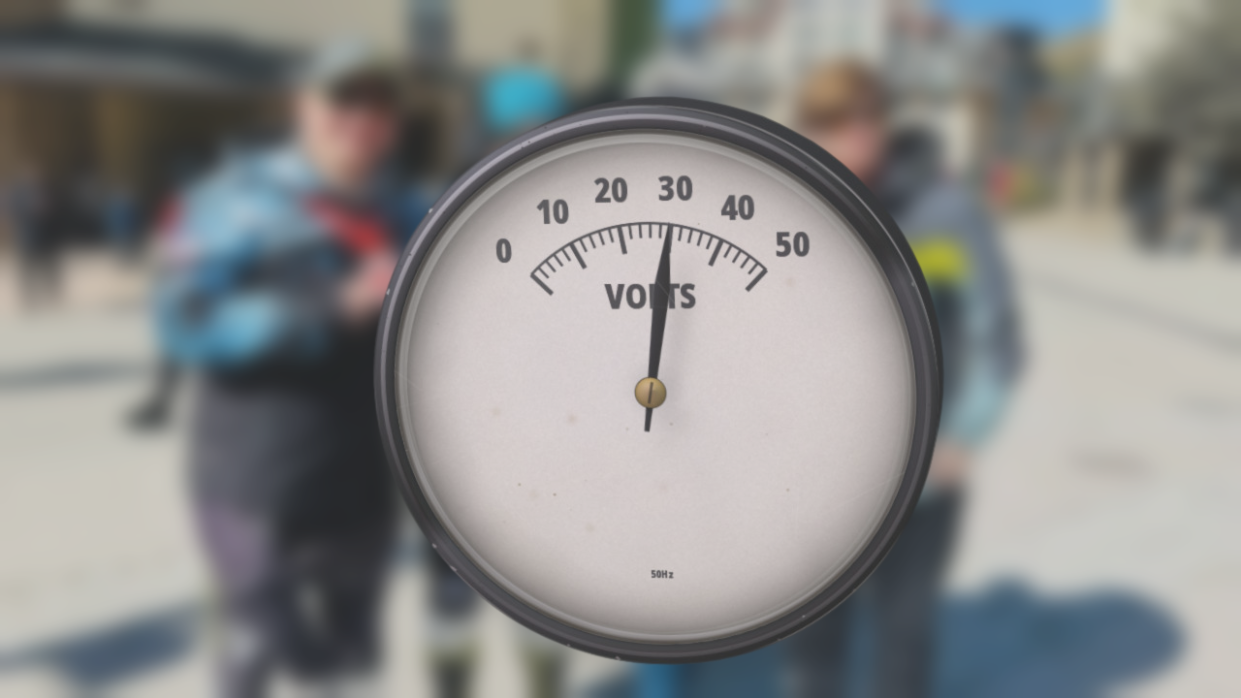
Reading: V 30
